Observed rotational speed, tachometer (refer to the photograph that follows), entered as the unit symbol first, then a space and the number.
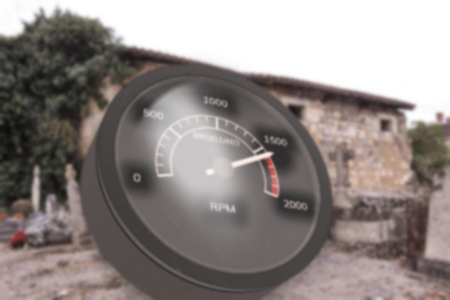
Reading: rpm 1600
